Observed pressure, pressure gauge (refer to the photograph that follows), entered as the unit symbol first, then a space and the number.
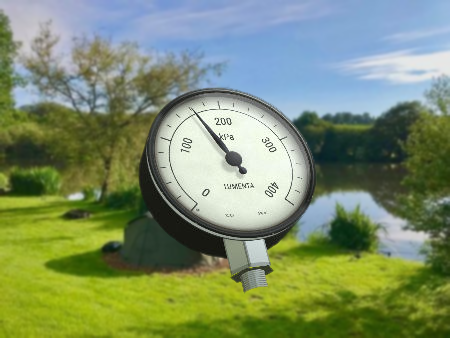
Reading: kPa 160
